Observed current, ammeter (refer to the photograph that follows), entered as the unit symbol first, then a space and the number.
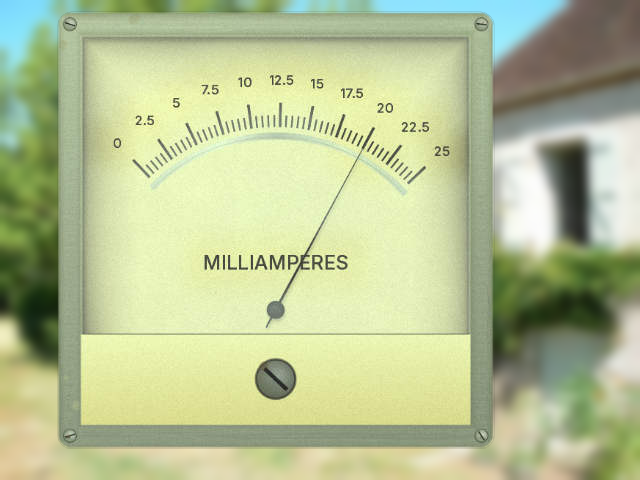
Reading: mA 20
